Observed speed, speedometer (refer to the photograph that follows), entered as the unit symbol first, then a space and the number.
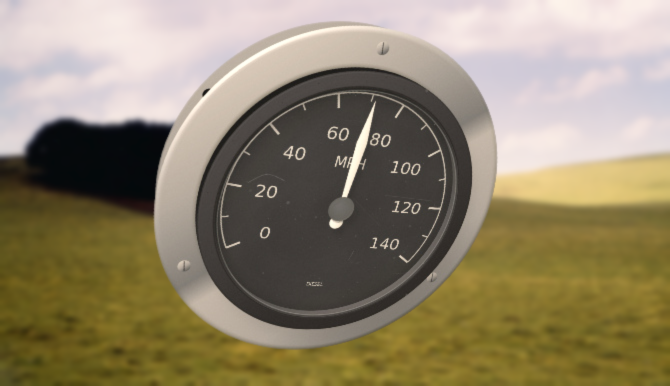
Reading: mph 70
